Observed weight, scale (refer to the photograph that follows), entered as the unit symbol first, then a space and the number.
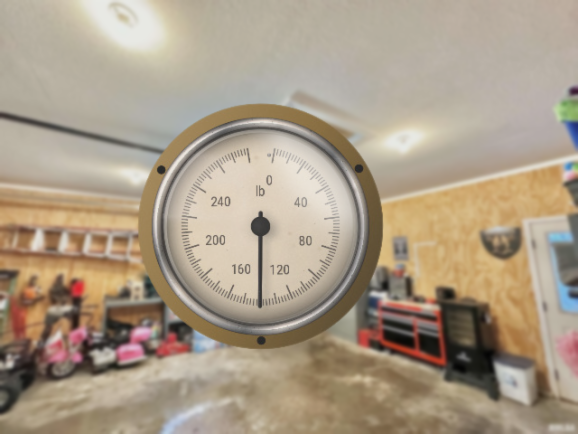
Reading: lb 140
